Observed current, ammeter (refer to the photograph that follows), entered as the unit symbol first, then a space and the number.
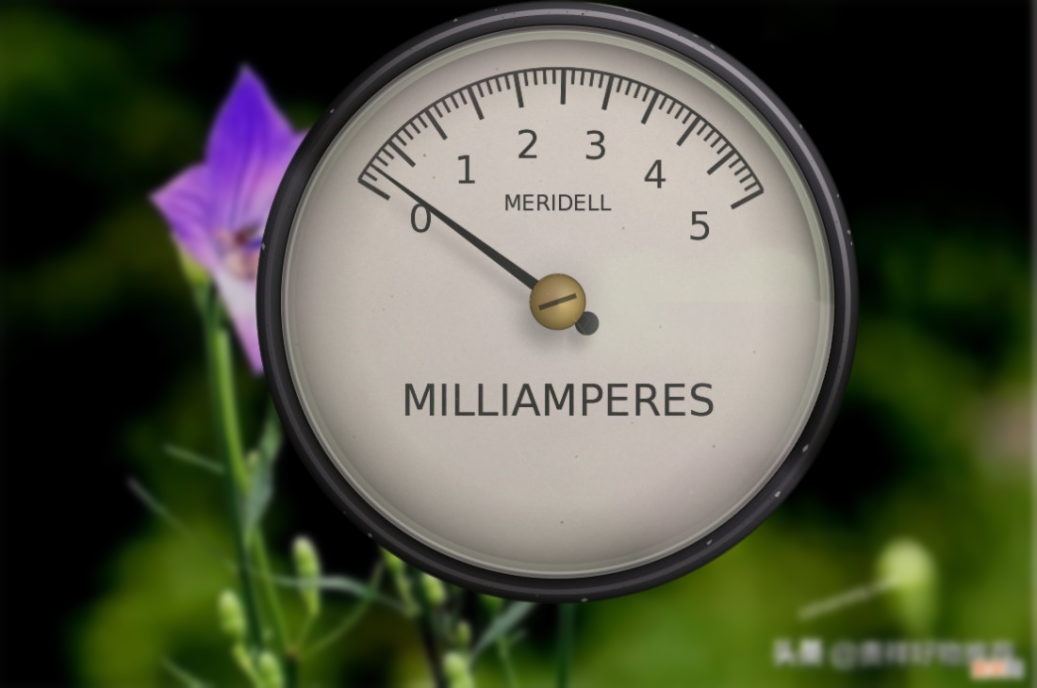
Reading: mA 0.2
